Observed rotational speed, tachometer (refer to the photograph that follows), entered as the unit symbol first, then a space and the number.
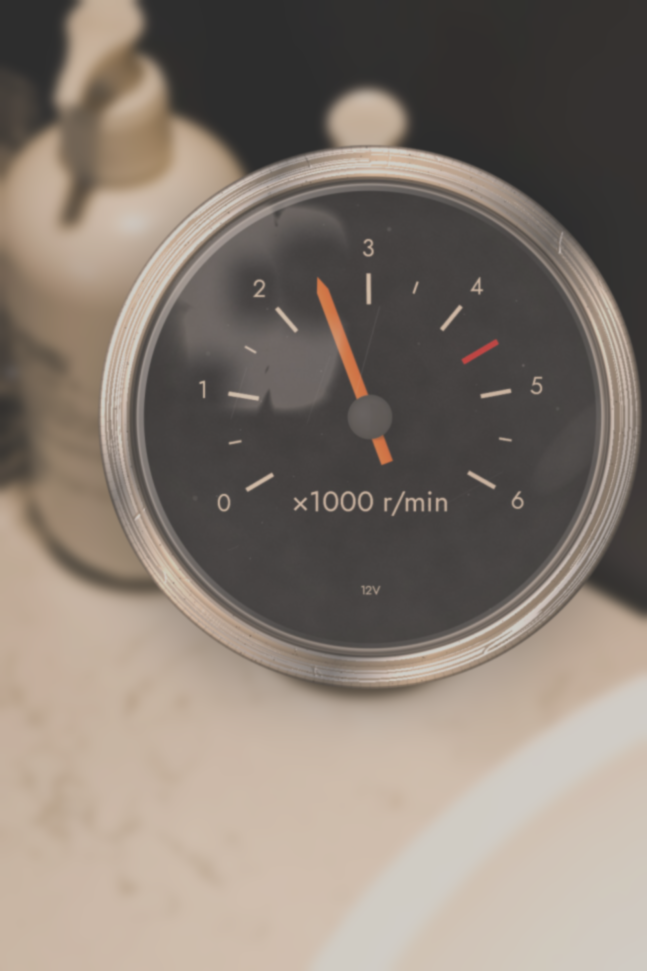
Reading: rpm 2500
